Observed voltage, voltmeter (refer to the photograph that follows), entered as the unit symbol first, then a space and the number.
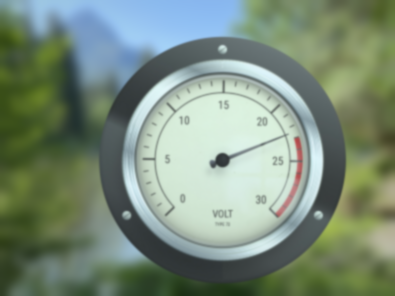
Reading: V 22.5
